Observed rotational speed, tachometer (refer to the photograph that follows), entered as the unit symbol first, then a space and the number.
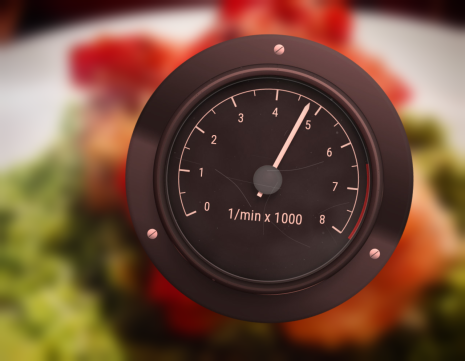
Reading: rpm 4750
